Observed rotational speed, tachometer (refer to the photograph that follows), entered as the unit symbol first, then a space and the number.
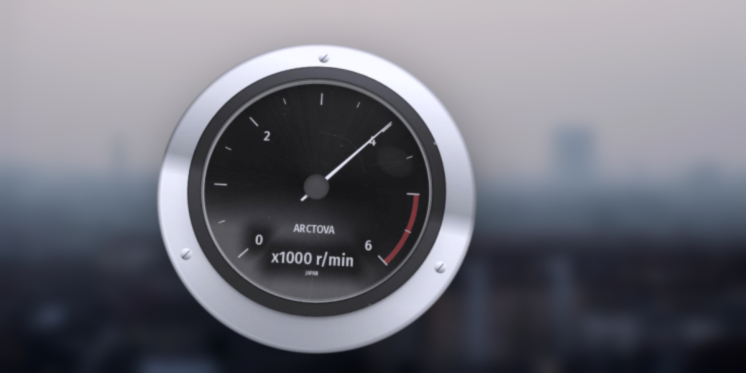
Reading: rpm 4000
